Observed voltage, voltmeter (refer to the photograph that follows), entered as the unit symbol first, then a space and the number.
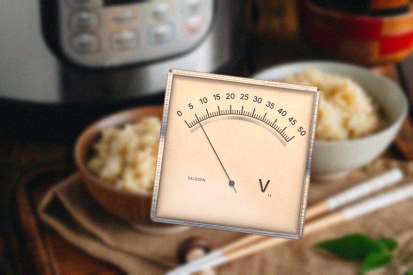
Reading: V 5
